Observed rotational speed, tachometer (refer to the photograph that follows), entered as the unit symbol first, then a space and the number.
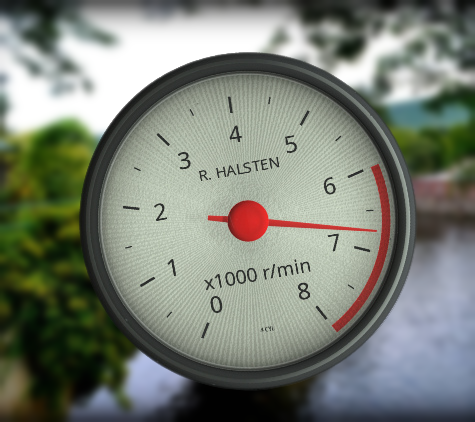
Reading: rpm 6750
